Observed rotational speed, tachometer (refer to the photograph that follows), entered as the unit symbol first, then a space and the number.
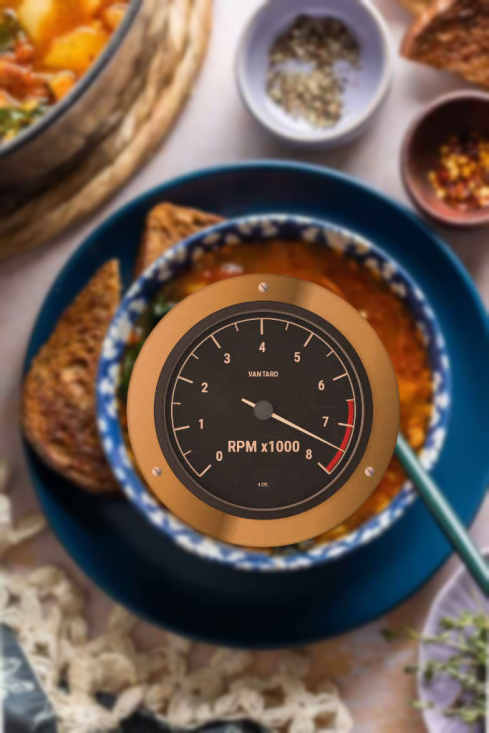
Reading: rpm 7500
